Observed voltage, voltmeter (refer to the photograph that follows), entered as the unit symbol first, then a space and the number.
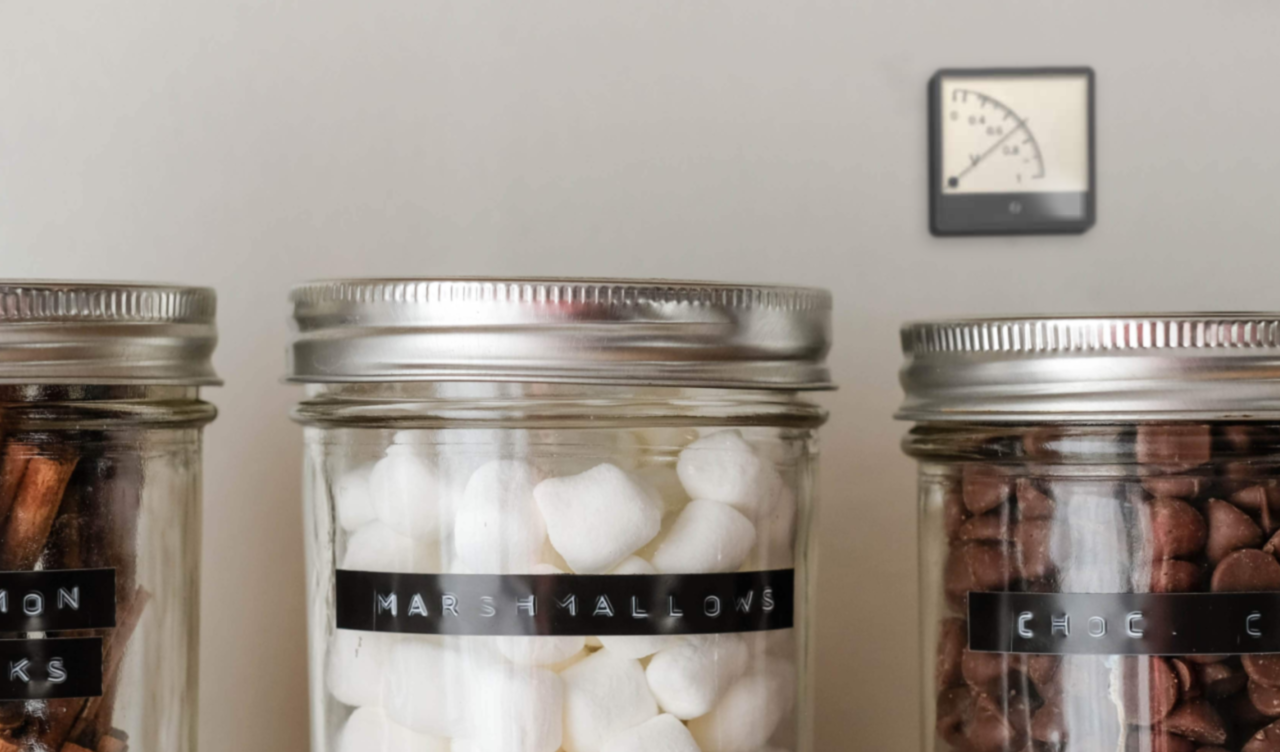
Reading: V 0.7
